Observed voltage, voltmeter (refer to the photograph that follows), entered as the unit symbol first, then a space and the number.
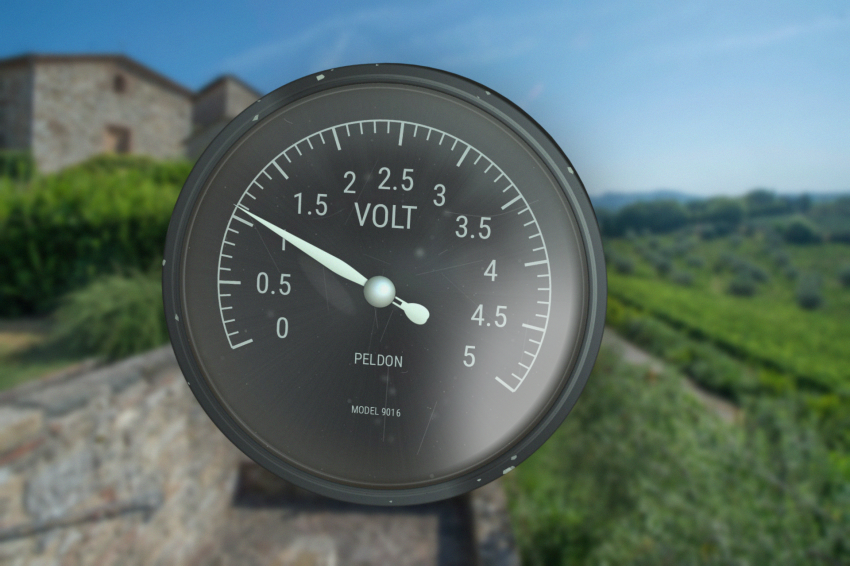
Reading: V 1.1
